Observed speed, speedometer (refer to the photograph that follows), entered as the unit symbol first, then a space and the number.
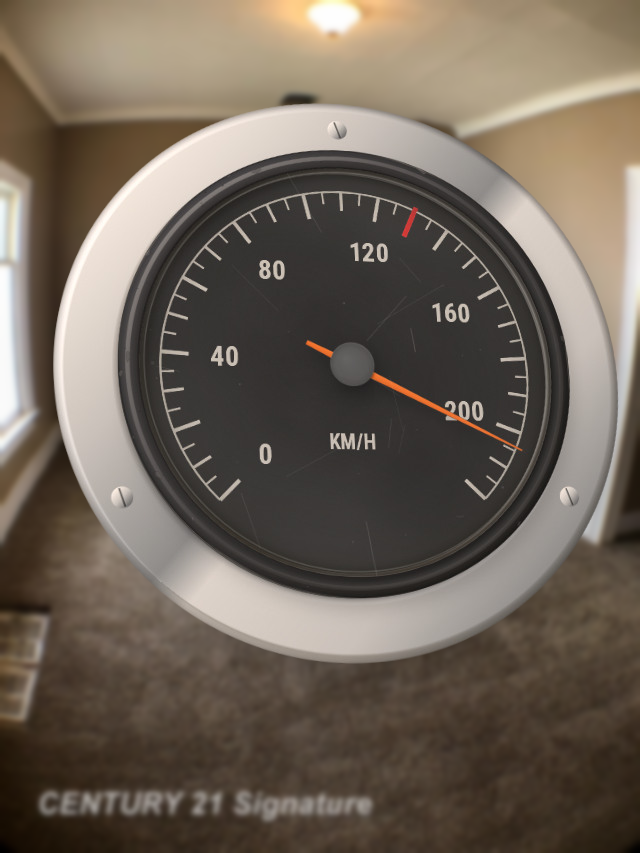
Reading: km/h 205
